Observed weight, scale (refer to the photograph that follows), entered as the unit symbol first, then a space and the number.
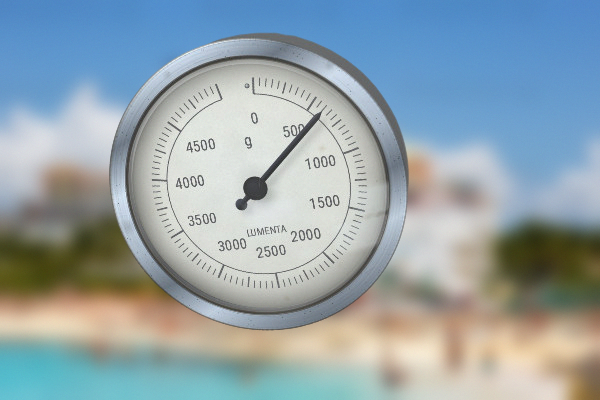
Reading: g 600
